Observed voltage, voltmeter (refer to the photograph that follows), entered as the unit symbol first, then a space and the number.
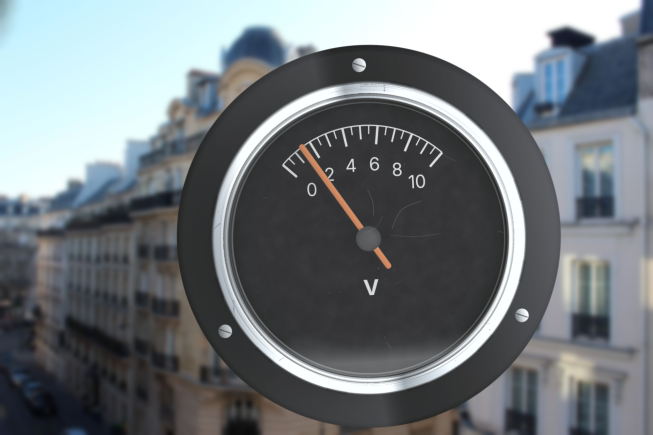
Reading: V 1.5
